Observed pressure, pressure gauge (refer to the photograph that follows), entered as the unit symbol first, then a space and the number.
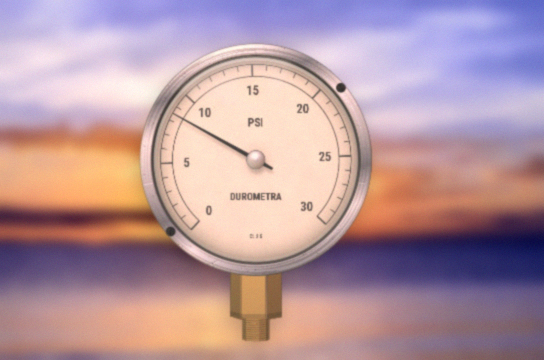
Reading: psi 8.5
